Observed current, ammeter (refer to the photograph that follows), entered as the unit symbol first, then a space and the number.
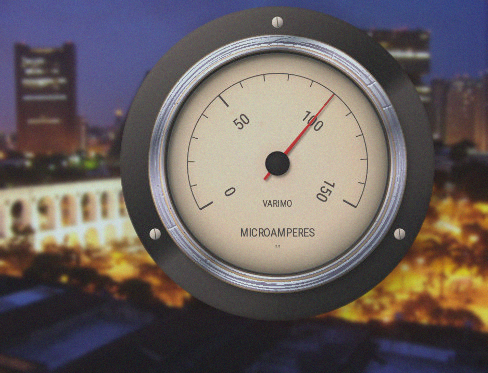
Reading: µA 100
